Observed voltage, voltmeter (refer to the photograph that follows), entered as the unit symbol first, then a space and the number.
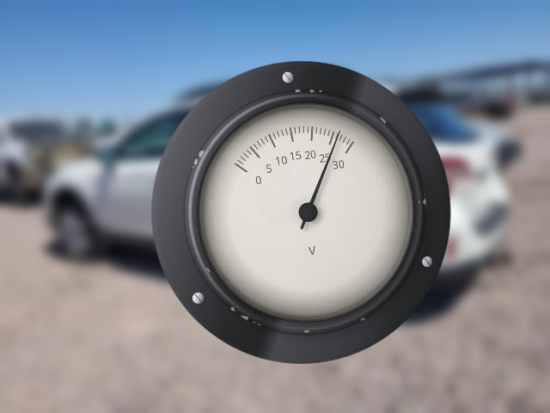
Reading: V 26
